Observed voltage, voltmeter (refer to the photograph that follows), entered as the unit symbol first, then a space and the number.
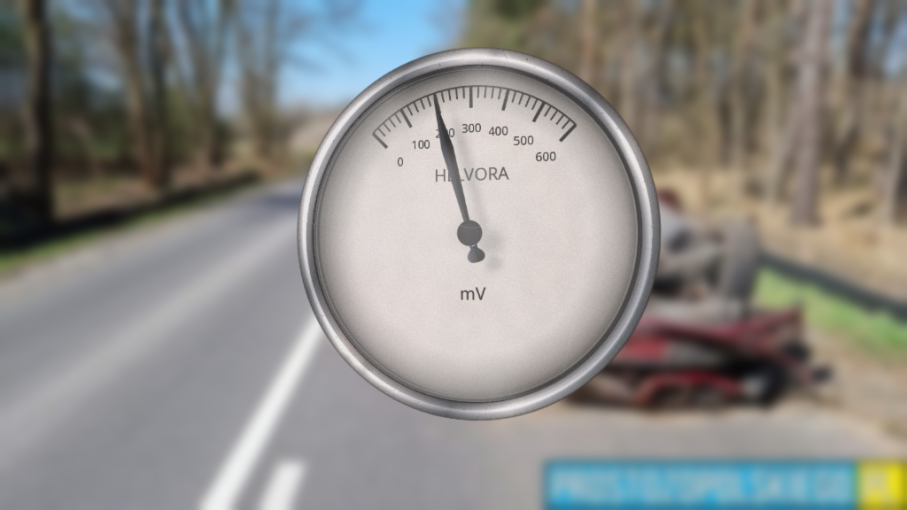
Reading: mV 200
